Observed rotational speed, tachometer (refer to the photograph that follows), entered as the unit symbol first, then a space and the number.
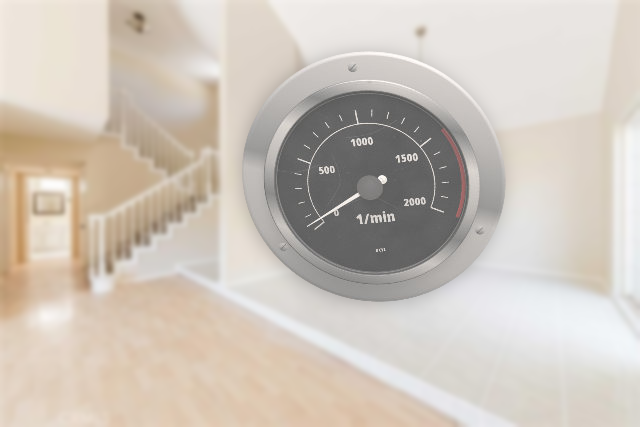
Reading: rpm 50
